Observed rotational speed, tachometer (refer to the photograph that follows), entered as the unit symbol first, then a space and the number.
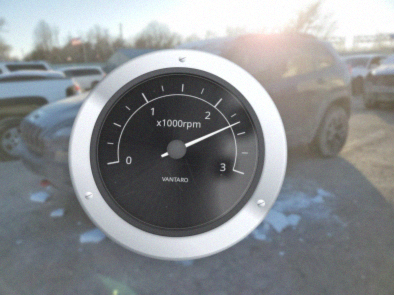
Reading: rpm 2375
